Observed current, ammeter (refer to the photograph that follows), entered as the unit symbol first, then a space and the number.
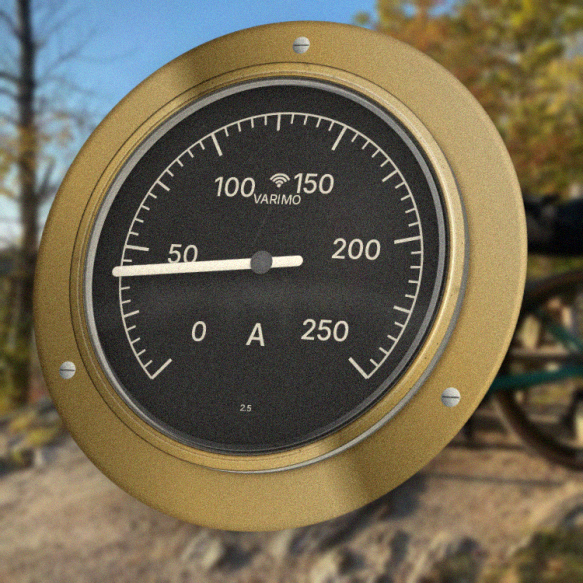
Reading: A 40
